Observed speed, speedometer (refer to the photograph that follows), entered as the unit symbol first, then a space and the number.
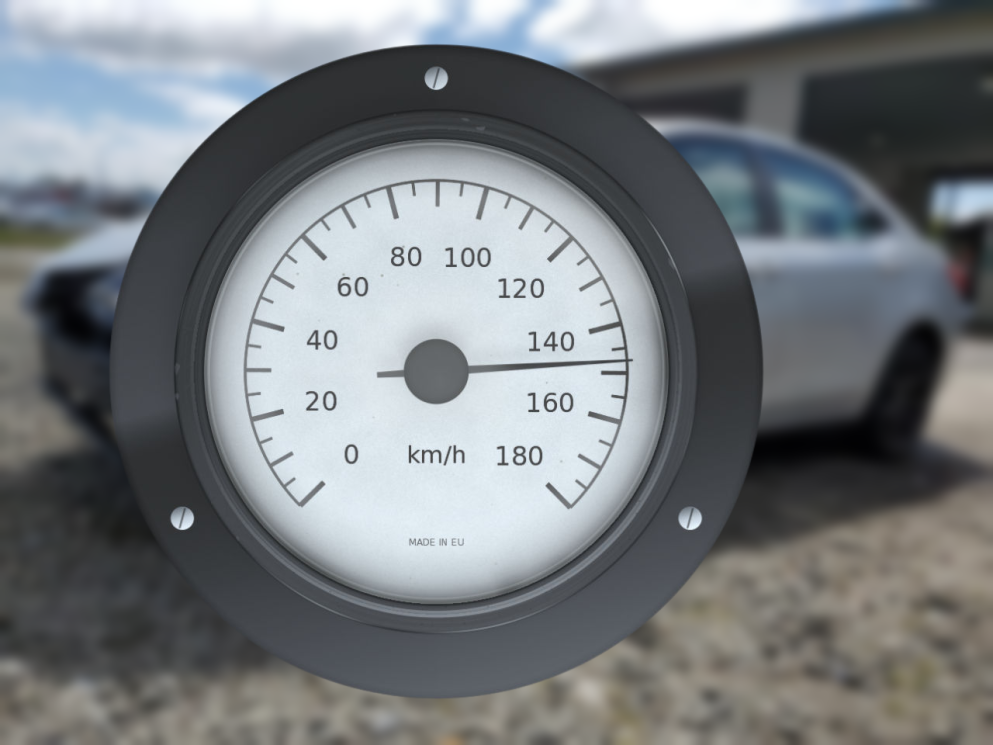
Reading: km/h 147.5
